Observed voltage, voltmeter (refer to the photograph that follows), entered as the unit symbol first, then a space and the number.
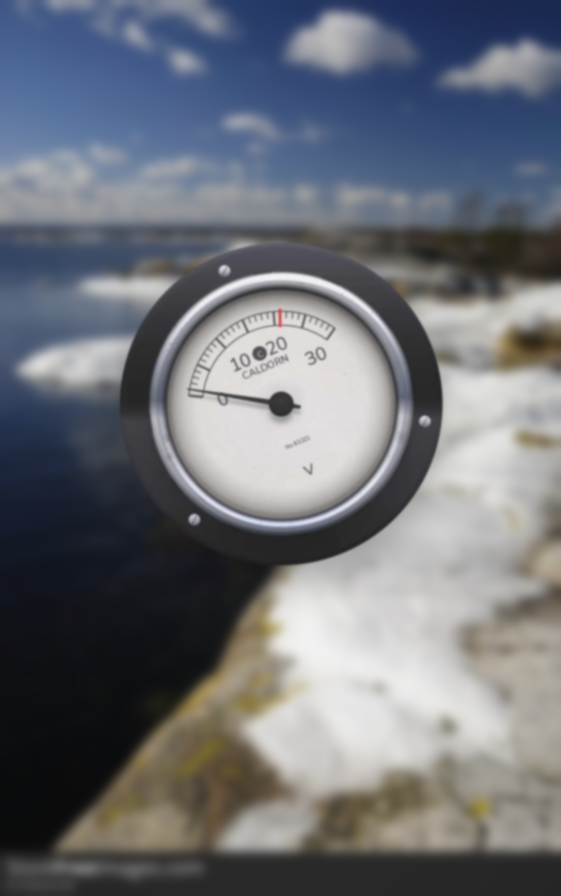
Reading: V 1
